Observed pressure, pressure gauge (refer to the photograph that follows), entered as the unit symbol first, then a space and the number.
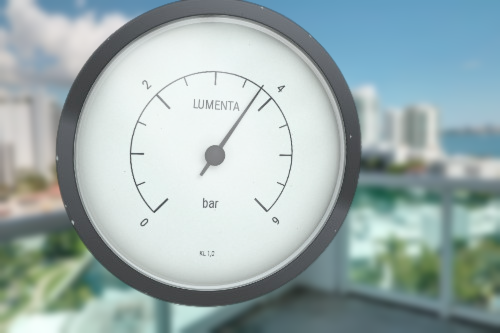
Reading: bar 3.75
